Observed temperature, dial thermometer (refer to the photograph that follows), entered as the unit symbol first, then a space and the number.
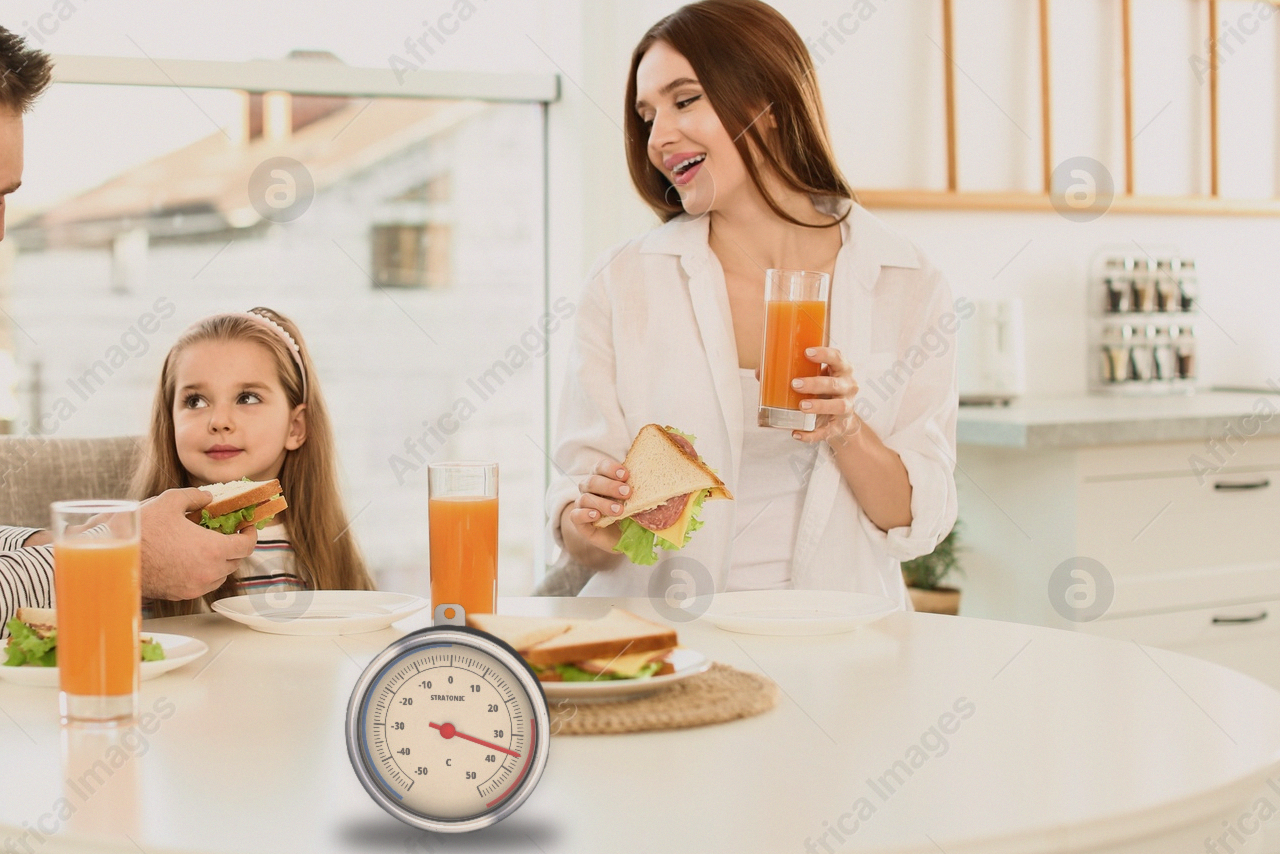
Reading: °C 35
